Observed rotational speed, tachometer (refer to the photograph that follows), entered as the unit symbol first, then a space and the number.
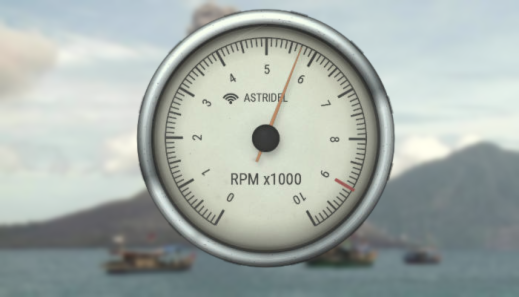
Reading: rpm 5700
